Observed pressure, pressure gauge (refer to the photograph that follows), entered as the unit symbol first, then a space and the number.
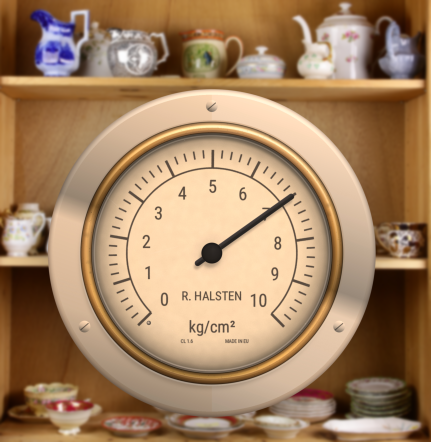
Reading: kg/cm² 7
